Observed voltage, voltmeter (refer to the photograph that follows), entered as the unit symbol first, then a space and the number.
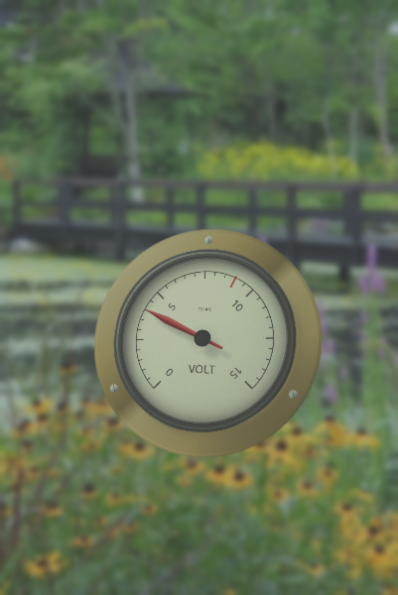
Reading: V 4
